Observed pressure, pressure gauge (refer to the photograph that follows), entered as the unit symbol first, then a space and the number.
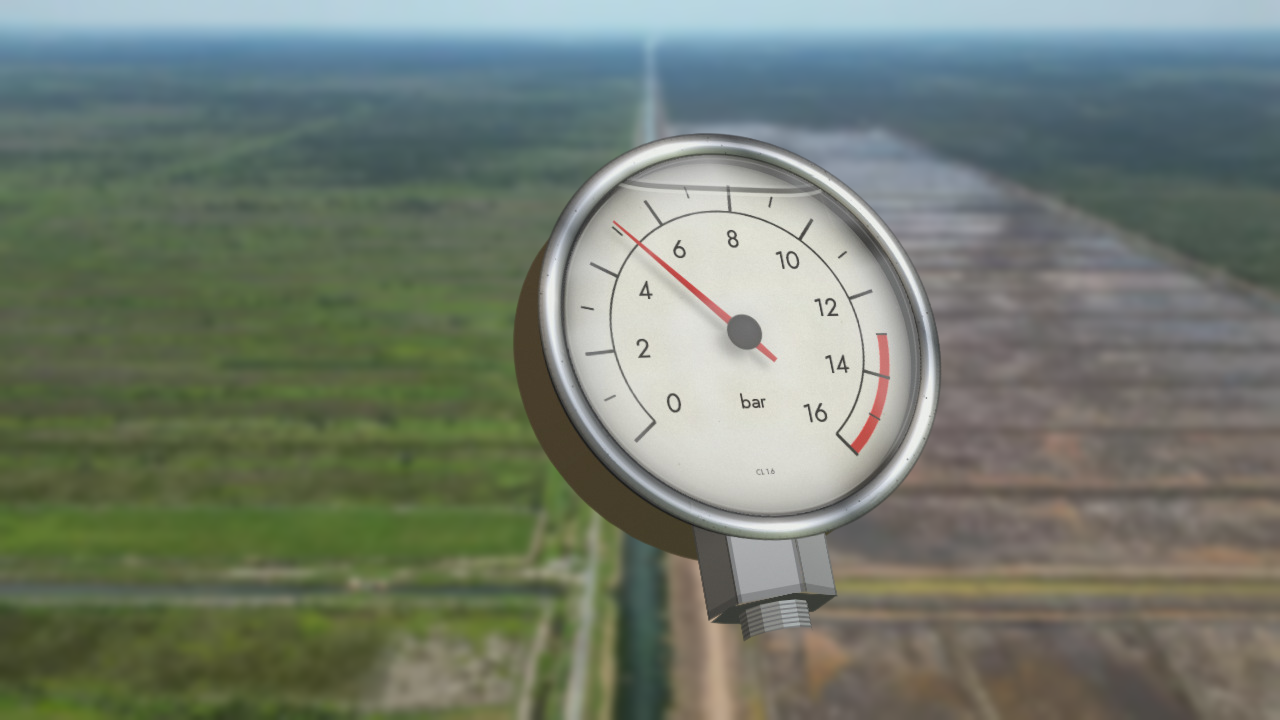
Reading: bar 5
